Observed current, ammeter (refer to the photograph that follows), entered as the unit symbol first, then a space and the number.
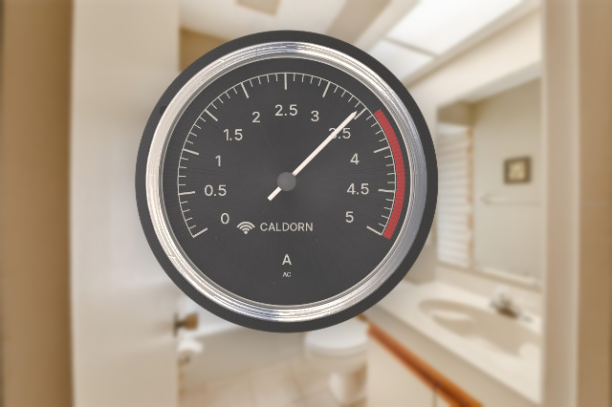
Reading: A 3.45
